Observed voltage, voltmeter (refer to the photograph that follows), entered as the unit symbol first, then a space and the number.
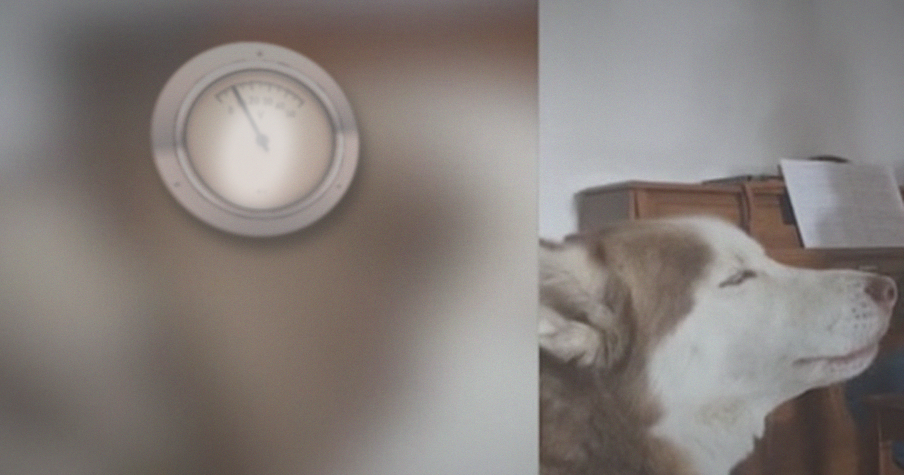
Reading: V 10
